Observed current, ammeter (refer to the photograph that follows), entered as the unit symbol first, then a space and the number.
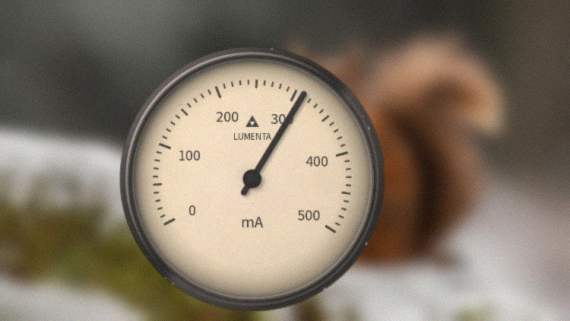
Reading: mA 310
